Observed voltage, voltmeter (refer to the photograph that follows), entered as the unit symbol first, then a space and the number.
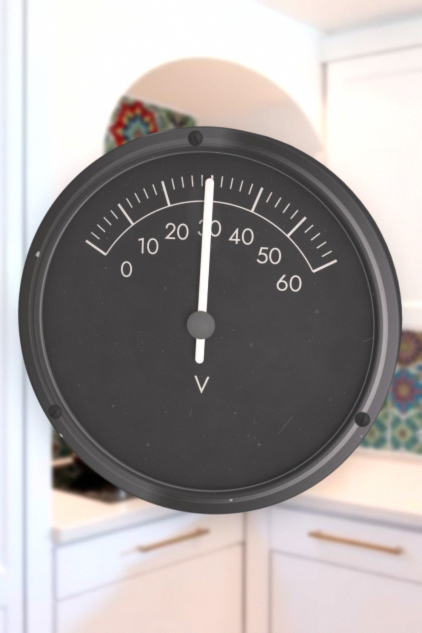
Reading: V 30
